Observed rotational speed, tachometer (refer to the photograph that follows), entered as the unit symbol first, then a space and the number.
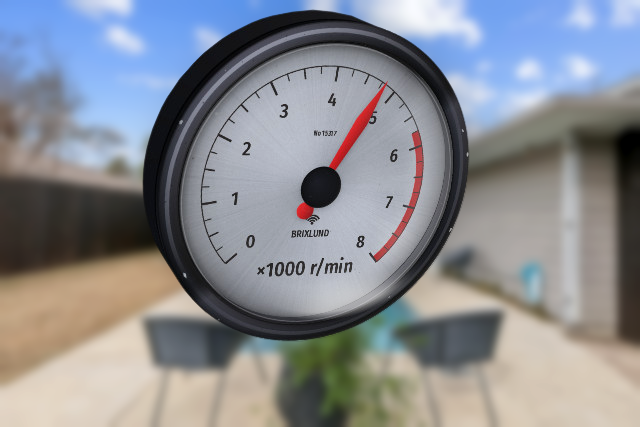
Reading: rpm 4750
